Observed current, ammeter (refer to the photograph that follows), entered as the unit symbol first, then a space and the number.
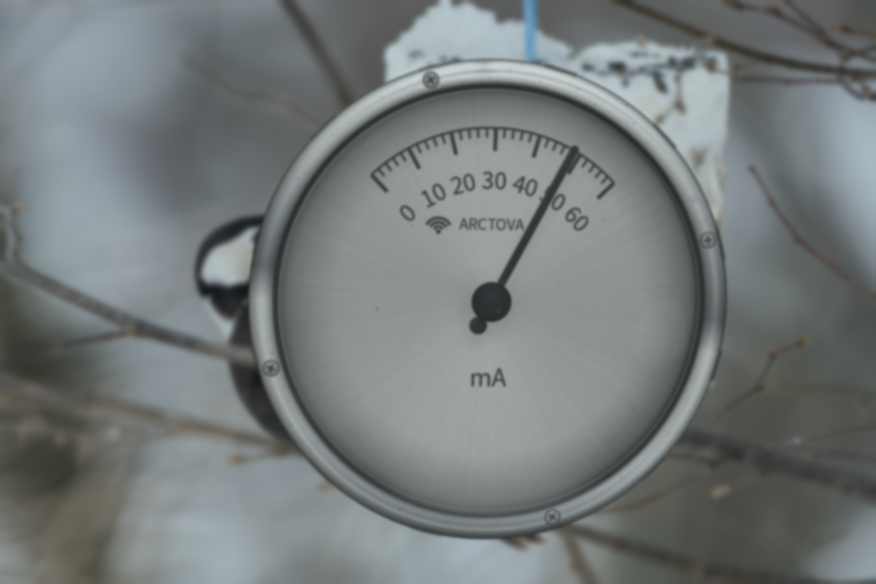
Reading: mA 48
